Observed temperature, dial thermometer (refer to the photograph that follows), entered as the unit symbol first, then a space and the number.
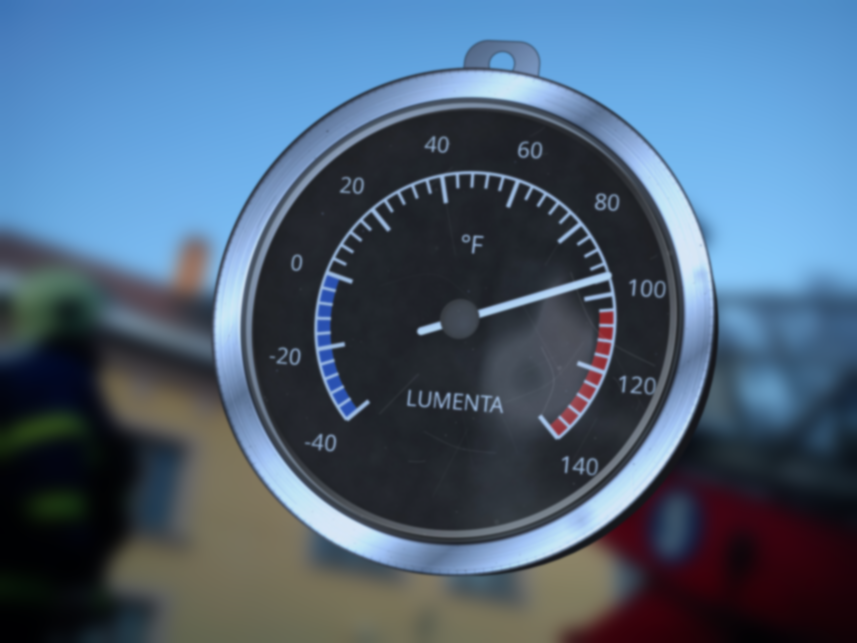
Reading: °F 96
